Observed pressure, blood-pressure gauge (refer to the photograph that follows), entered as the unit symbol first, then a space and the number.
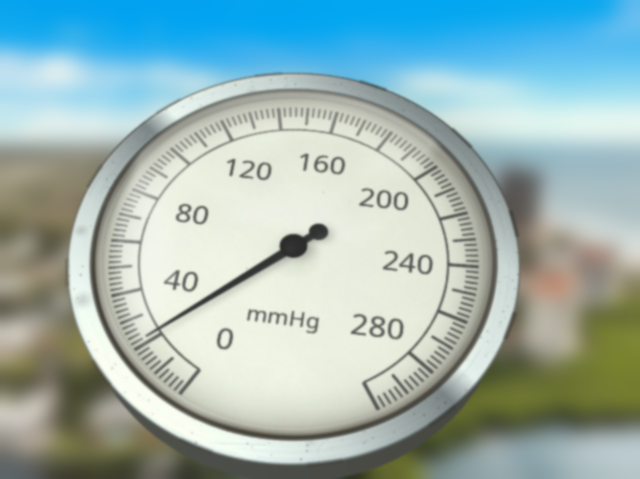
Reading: mmHg 20
